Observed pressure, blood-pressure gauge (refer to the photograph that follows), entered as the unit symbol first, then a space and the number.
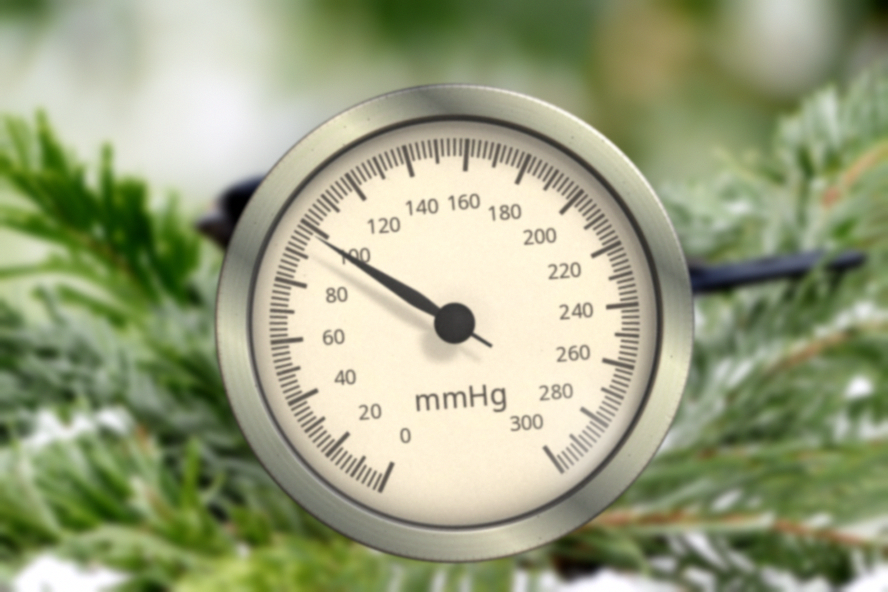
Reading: mmHg 98
